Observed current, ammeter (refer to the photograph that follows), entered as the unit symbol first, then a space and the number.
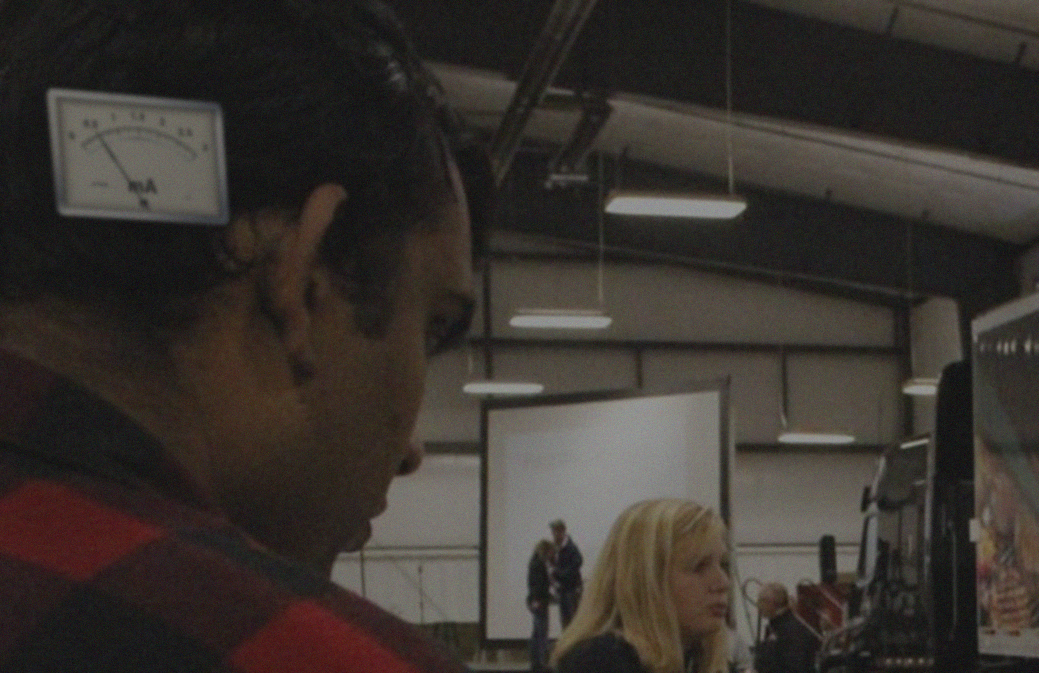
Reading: mA 0.5
